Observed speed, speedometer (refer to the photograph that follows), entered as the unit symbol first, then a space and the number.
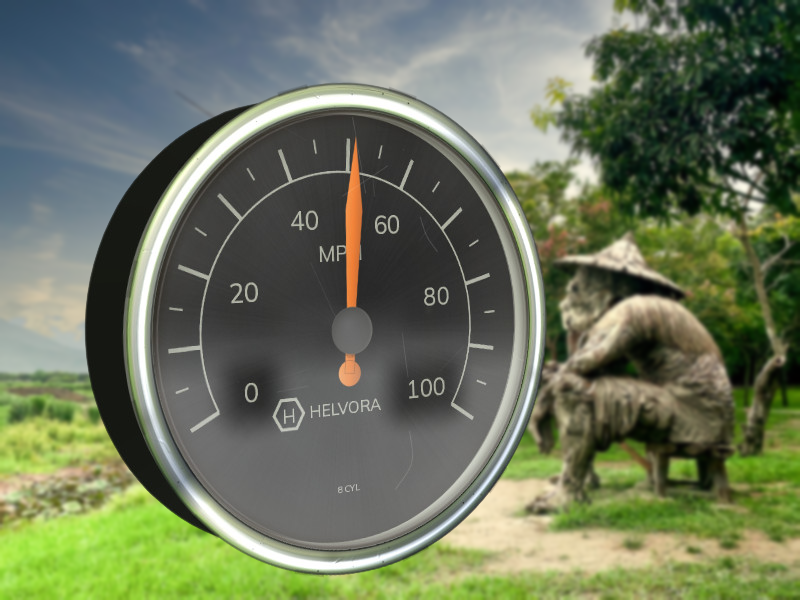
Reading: mph 50
